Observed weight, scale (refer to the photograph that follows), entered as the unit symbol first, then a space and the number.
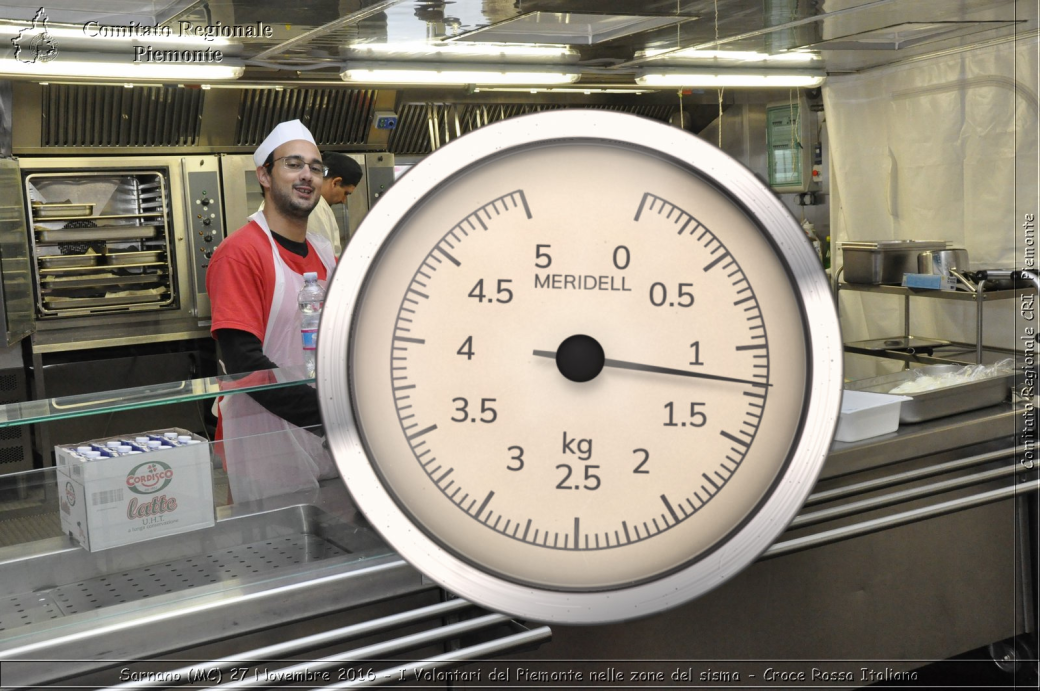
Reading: kg 1.2
